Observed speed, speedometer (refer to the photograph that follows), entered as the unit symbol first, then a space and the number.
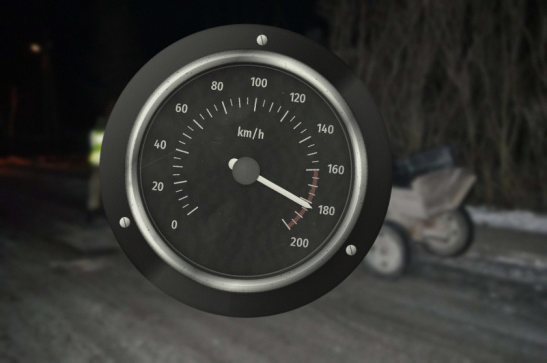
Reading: km/h 182.5
